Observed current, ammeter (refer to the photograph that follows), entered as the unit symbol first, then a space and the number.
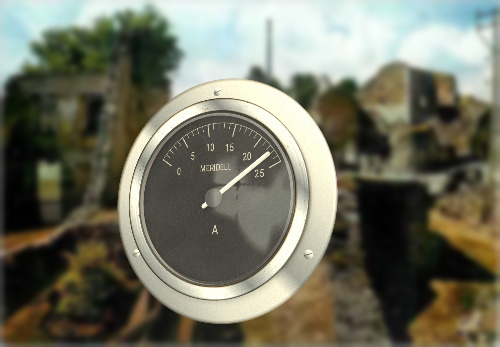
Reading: A 23
